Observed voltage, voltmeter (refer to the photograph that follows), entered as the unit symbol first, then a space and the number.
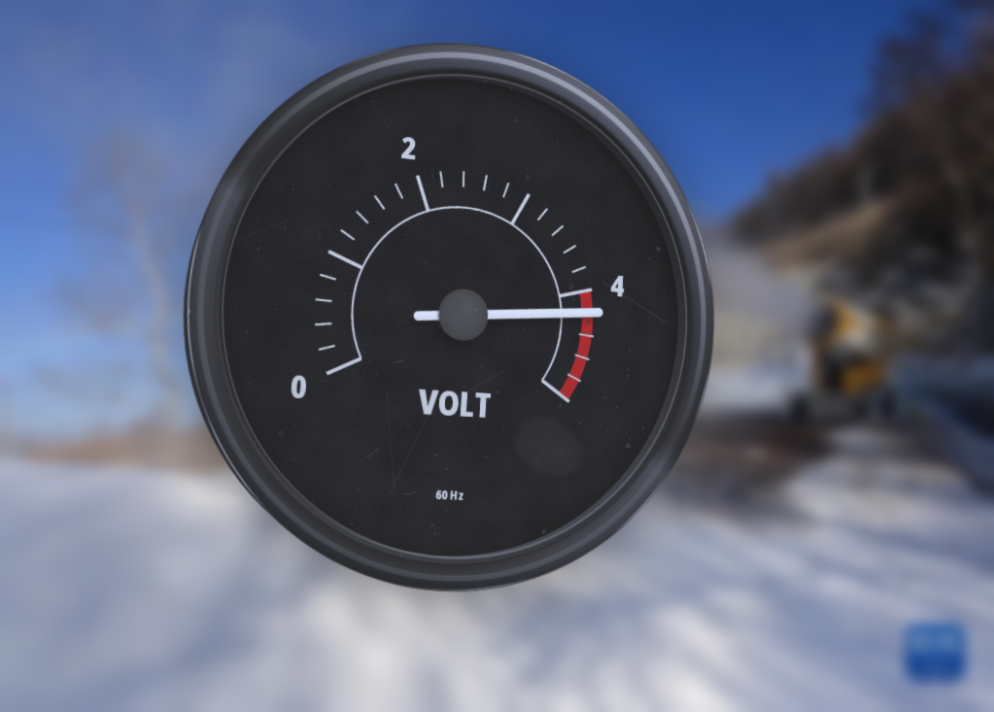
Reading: V 4.2
